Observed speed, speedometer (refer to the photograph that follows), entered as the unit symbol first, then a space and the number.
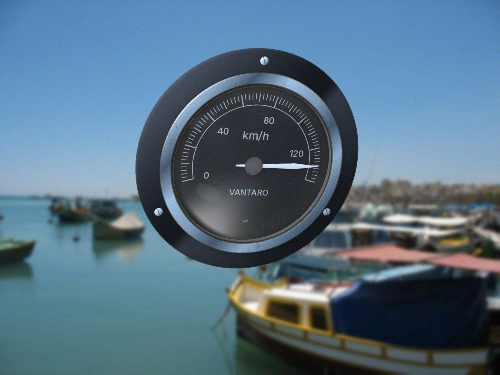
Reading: km/h 130
